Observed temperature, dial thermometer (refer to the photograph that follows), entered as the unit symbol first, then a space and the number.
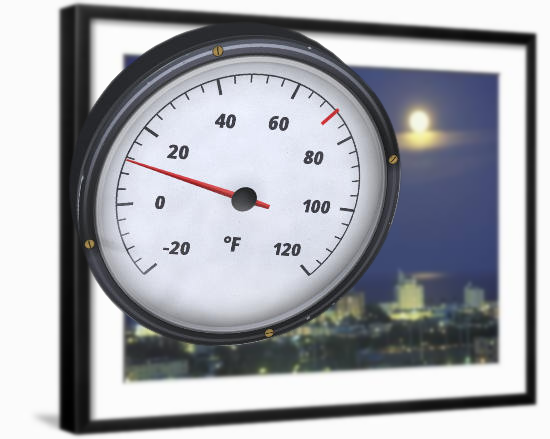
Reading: °F 12
